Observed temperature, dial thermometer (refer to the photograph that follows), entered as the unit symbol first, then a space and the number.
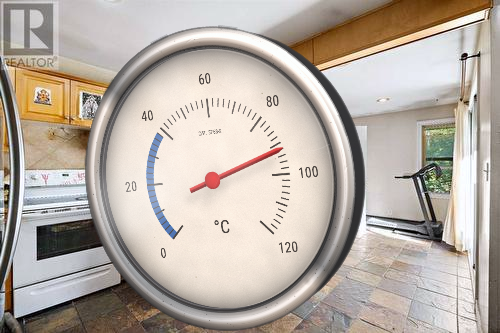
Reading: °C 92
